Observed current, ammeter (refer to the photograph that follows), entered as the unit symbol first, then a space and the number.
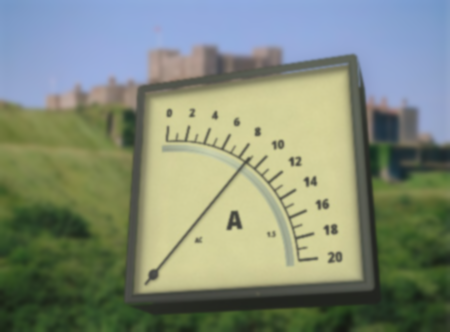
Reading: A 9
